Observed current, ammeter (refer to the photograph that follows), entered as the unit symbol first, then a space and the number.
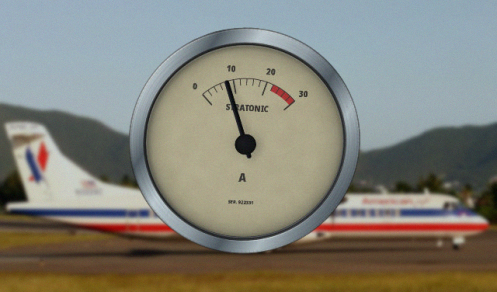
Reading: A 8
